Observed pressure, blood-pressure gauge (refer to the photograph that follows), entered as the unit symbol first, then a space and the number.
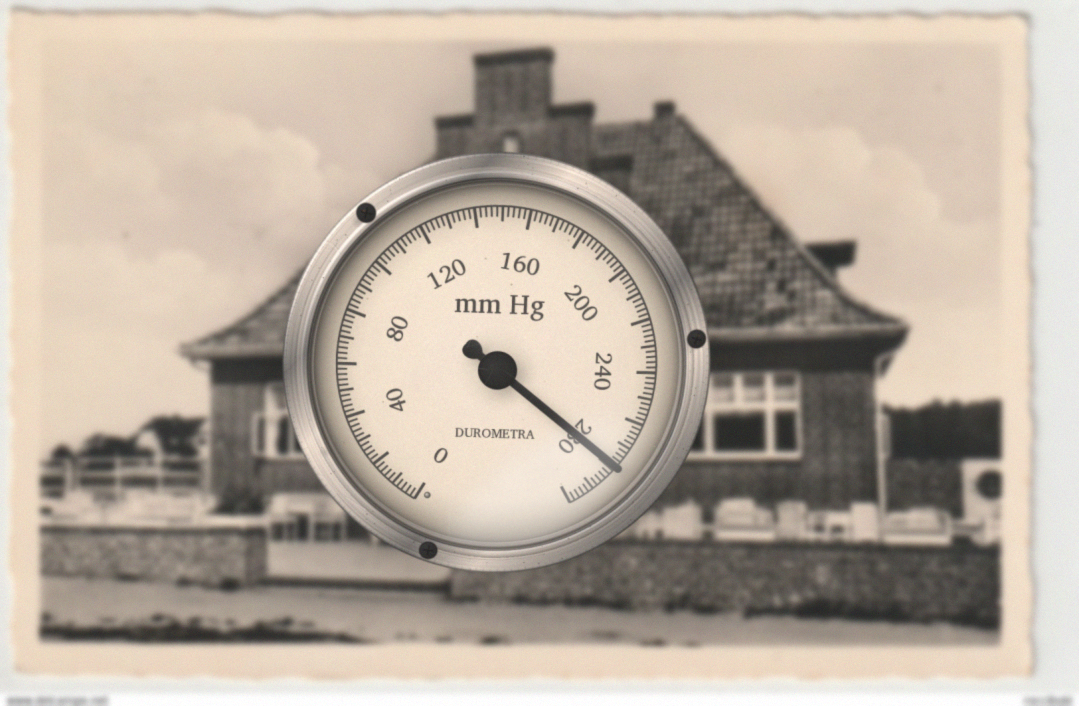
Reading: mmHg 278
